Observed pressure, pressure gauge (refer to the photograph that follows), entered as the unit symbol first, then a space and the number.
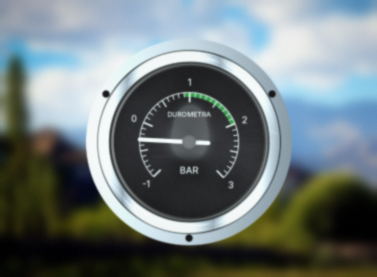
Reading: bar -0.3
